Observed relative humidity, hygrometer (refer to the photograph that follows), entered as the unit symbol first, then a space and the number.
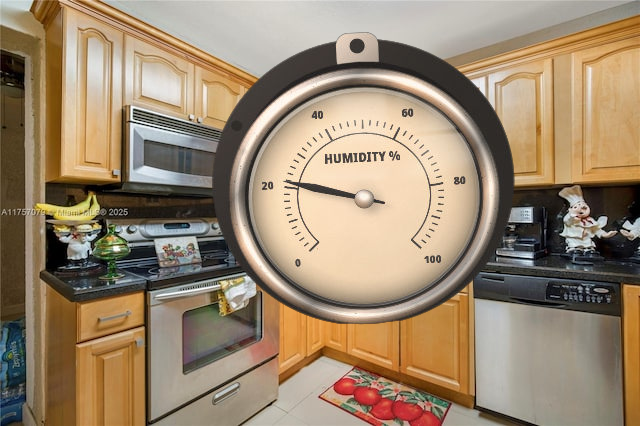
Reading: % 22
